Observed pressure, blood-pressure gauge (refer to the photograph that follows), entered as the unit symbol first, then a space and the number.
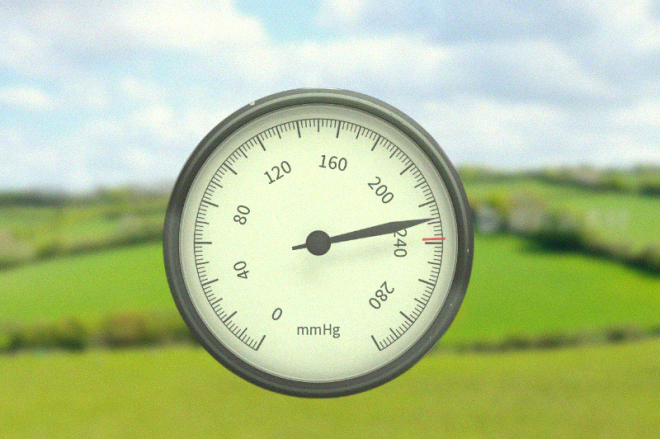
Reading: mmHg 228
